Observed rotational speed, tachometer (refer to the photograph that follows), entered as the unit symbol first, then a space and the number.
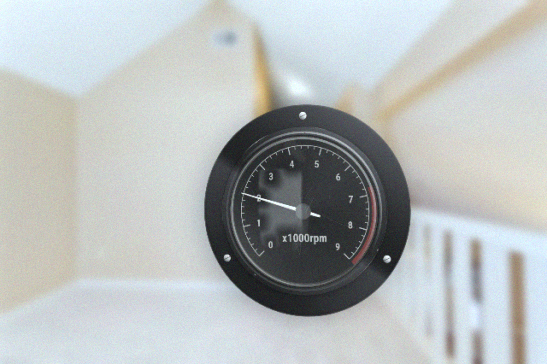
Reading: rpm 2000
